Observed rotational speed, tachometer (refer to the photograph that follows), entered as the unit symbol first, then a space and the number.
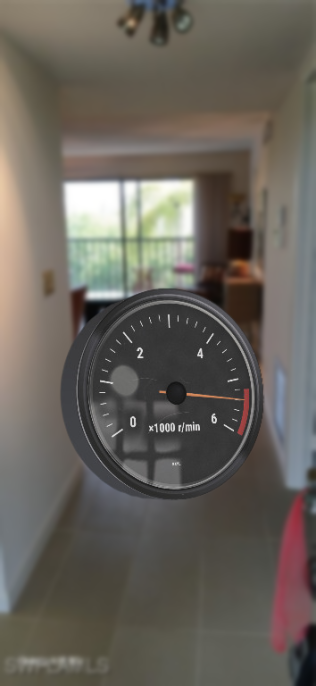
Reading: rpm 5400
